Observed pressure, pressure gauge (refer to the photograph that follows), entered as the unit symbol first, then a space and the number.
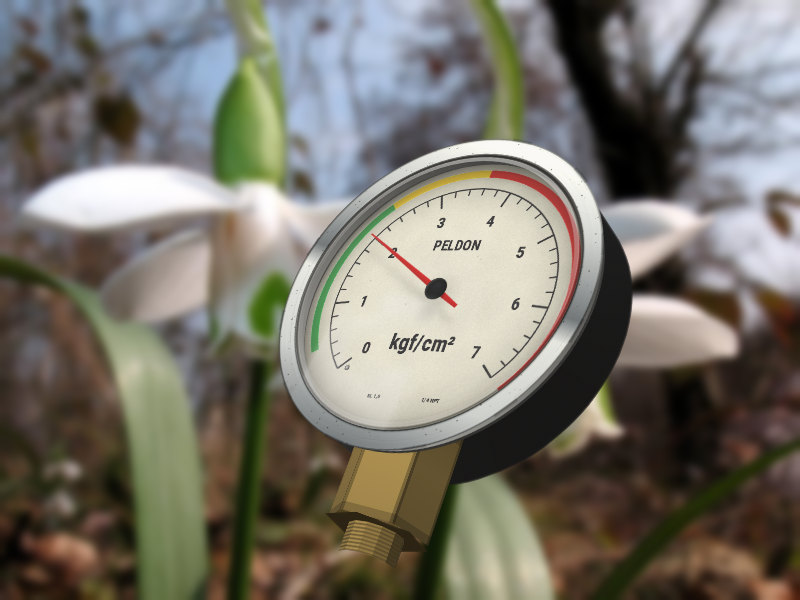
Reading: kg/cm² 2
